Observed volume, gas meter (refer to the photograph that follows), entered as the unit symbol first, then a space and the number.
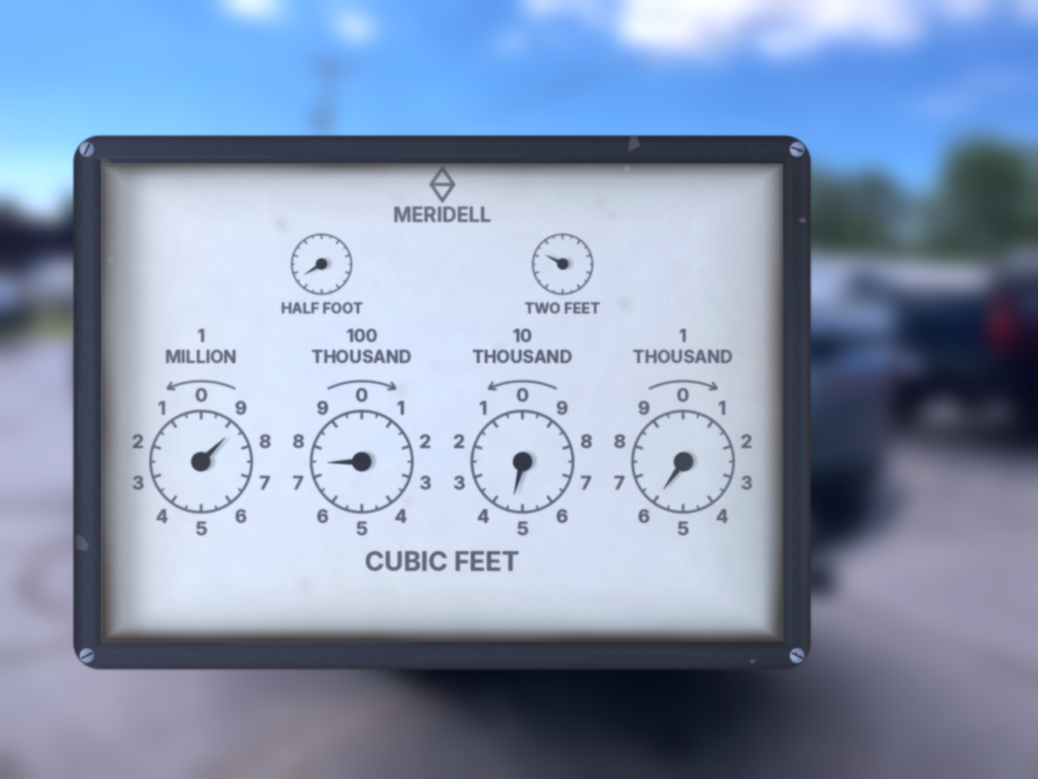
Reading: ft³ 874600
